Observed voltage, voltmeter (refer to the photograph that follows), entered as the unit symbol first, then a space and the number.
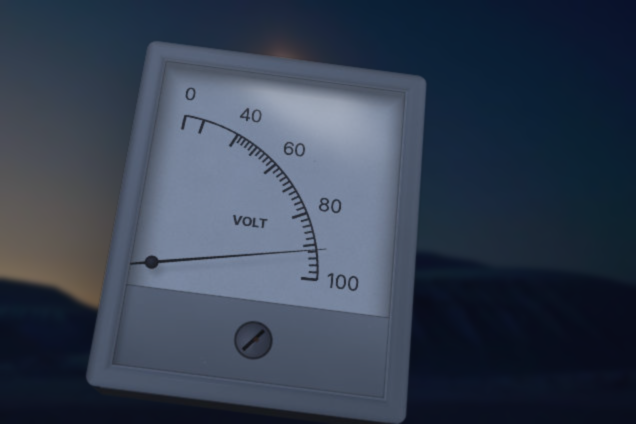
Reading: V 92
